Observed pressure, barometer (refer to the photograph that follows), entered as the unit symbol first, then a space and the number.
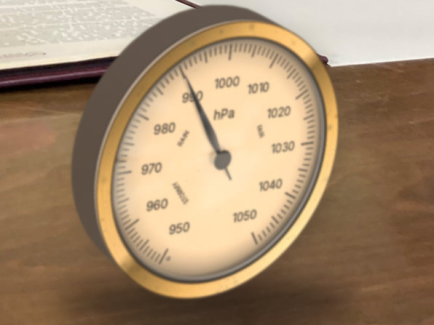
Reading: hPa 990
